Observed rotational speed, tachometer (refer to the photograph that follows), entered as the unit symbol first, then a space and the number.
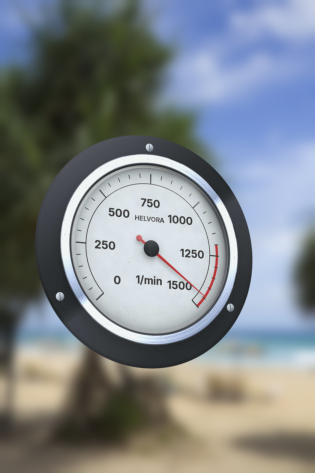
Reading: rpm 1450
